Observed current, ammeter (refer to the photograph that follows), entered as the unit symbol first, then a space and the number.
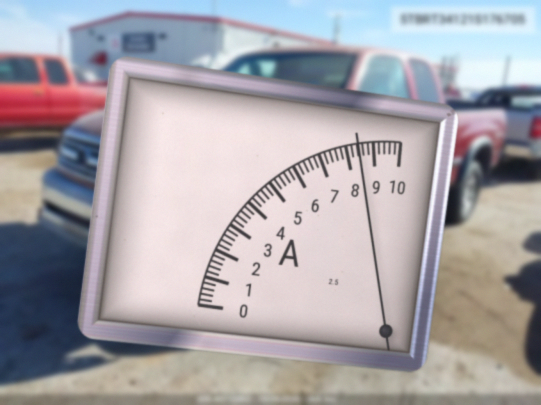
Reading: A 8.4
